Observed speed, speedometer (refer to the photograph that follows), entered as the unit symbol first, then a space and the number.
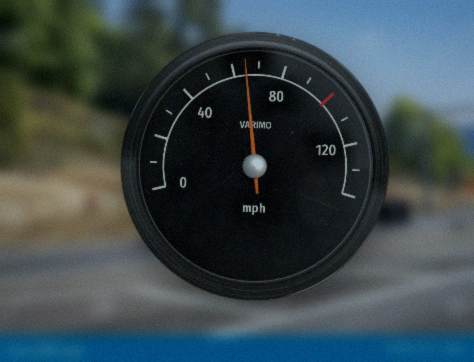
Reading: mph 65
